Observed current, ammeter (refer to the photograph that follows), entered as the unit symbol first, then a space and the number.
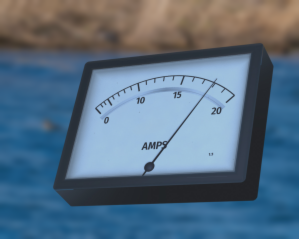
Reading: A 18
